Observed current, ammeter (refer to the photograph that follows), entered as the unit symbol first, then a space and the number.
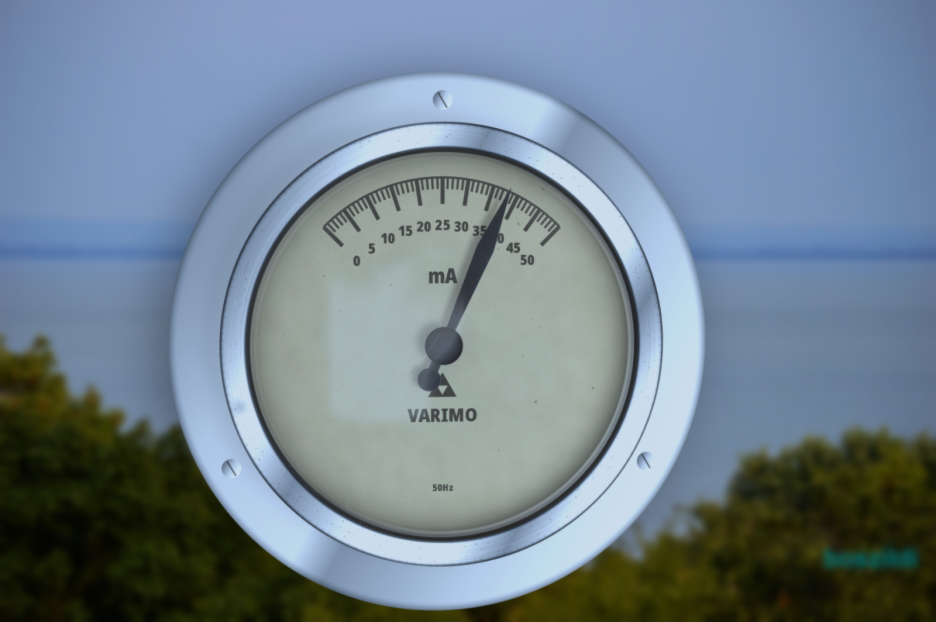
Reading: mA 38
